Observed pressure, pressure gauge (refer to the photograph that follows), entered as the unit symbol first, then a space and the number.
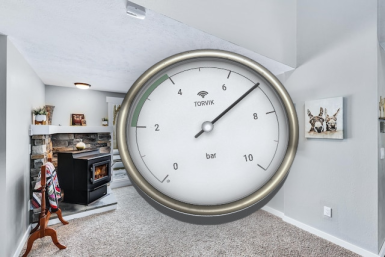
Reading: bar 7
